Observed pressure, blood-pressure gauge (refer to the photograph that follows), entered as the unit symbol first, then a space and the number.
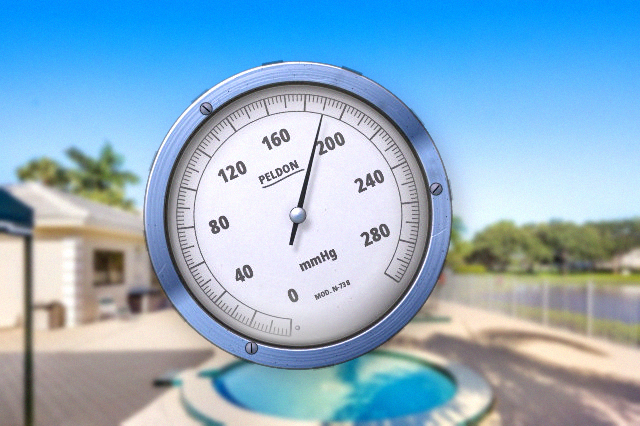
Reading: mmHg 190
